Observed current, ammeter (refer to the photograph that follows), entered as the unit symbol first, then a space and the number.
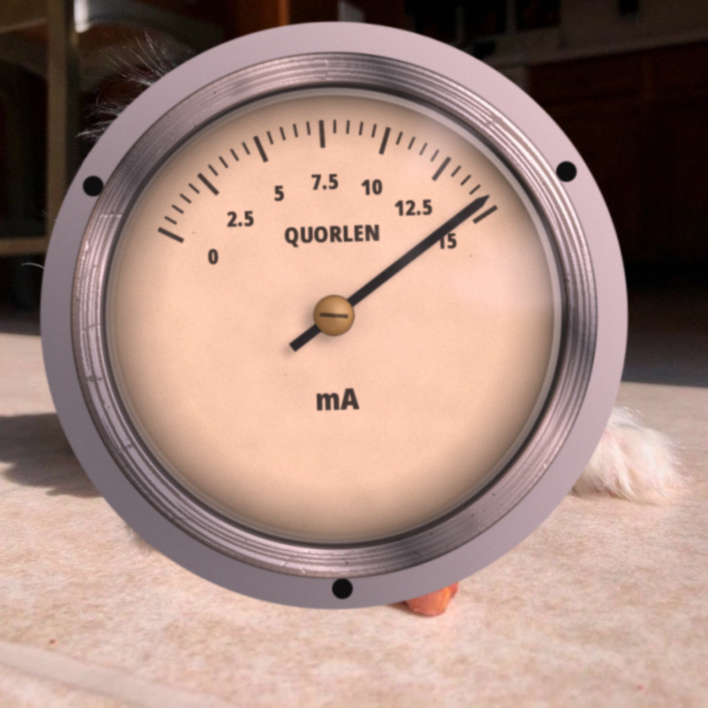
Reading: mA 14.5
